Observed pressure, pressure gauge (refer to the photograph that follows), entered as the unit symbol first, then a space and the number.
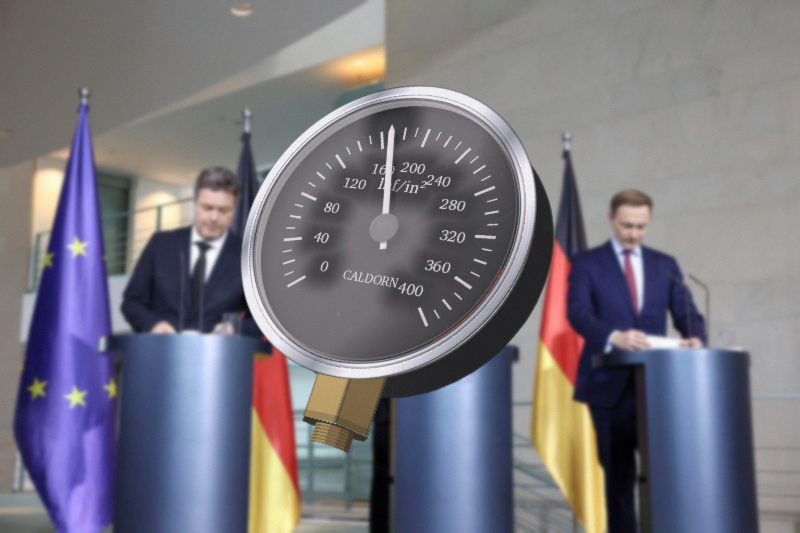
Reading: psi 170
